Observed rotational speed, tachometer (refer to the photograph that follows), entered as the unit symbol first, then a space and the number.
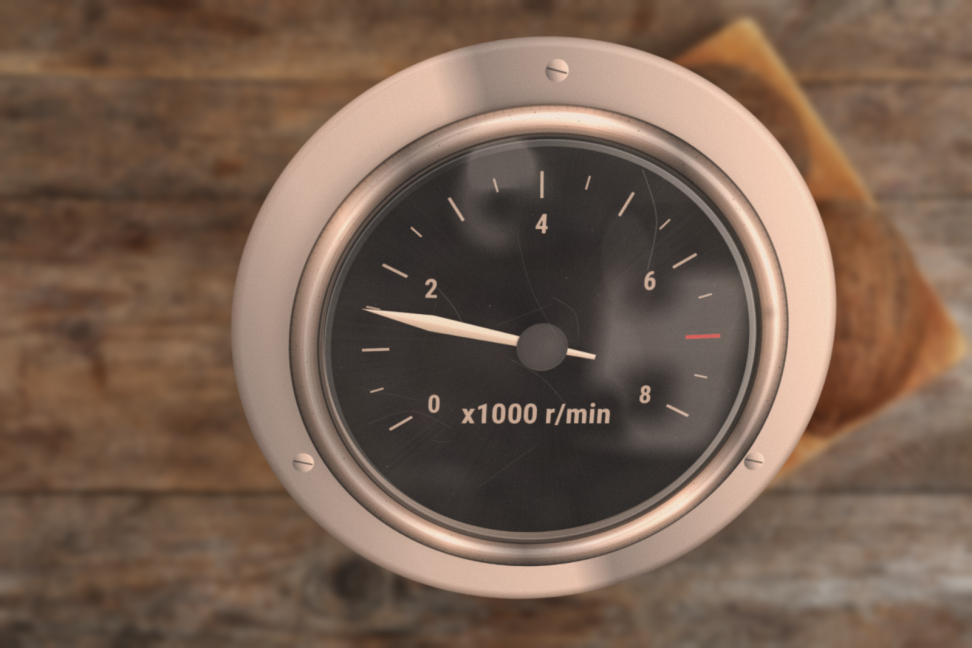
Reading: rpm 1500
